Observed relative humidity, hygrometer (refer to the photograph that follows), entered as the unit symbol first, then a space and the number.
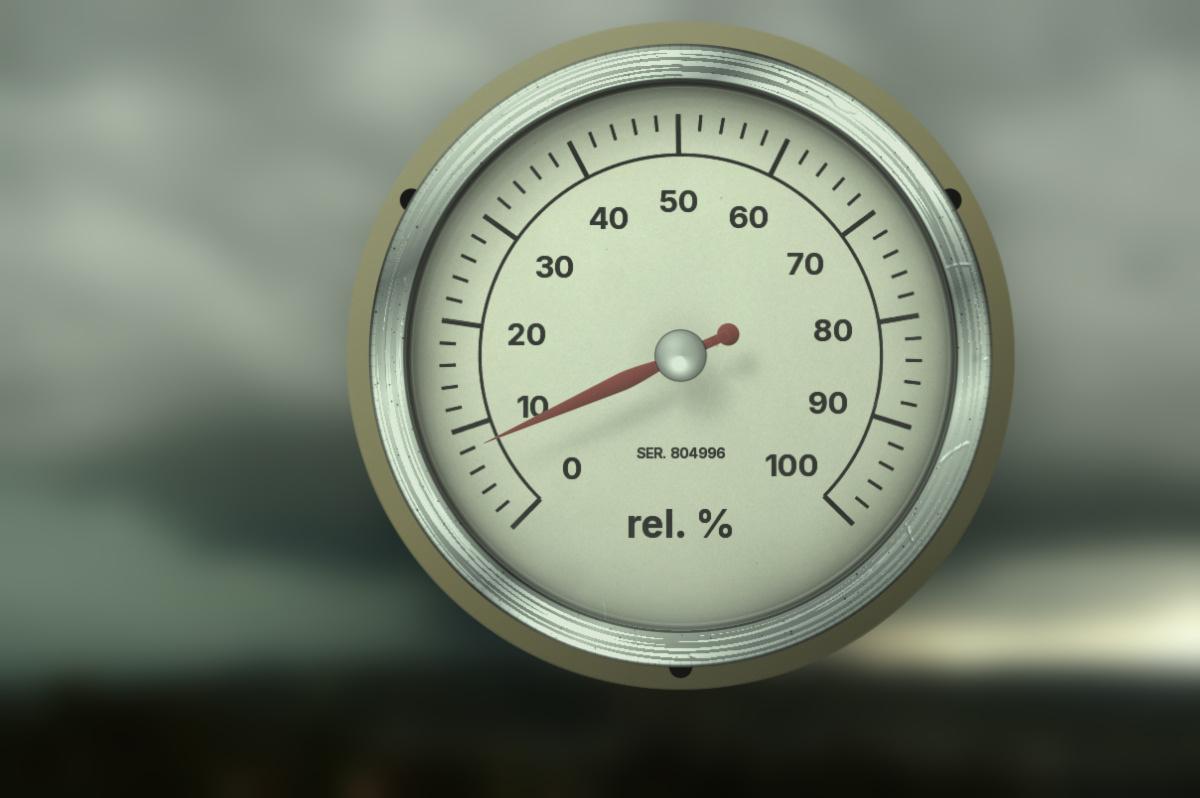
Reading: % 8
